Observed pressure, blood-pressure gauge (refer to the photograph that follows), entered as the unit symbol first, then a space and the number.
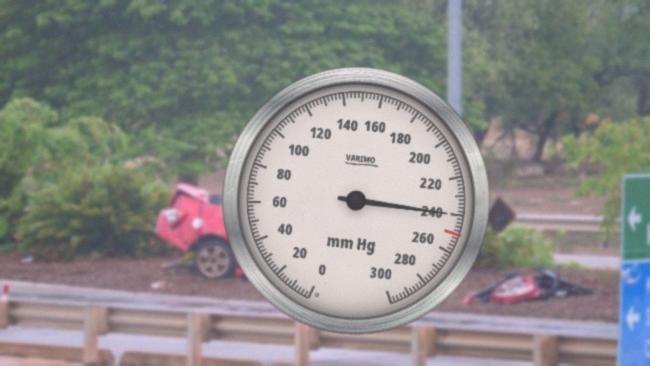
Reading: mmHg 240
